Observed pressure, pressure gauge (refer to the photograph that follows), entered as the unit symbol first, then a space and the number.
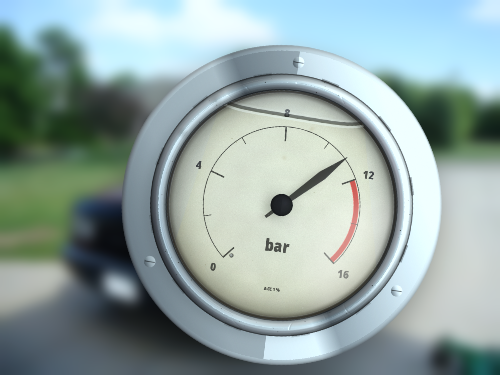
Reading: bar 11
